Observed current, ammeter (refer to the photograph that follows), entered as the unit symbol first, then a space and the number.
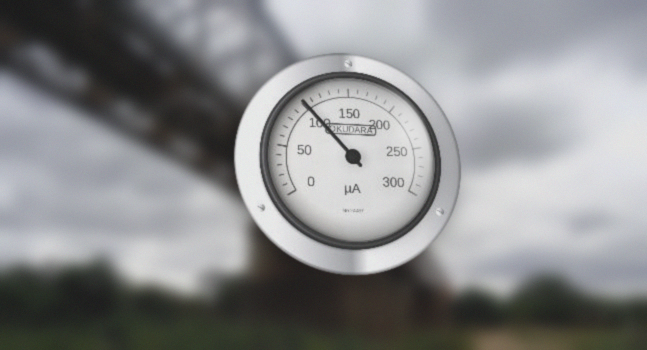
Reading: µA 100
